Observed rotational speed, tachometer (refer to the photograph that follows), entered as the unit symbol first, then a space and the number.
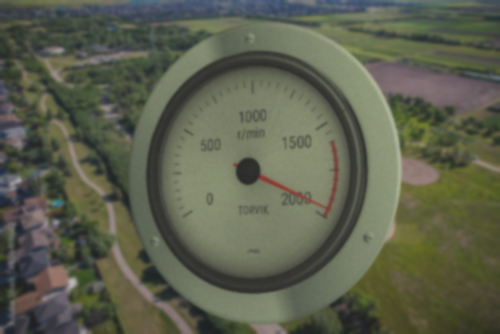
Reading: rpm 1950
